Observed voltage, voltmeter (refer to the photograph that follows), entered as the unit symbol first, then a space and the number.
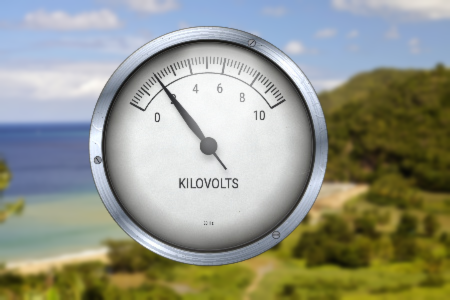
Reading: kV 2
